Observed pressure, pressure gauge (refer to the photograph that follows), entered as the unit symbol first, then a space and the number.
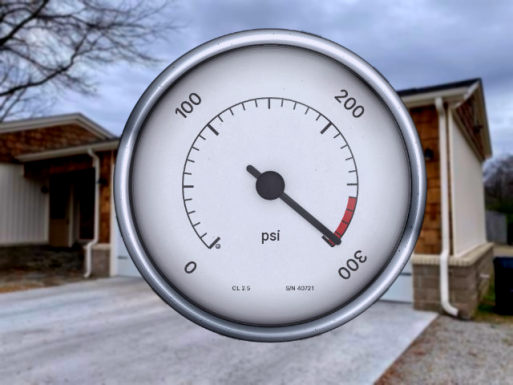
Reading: psi 295
